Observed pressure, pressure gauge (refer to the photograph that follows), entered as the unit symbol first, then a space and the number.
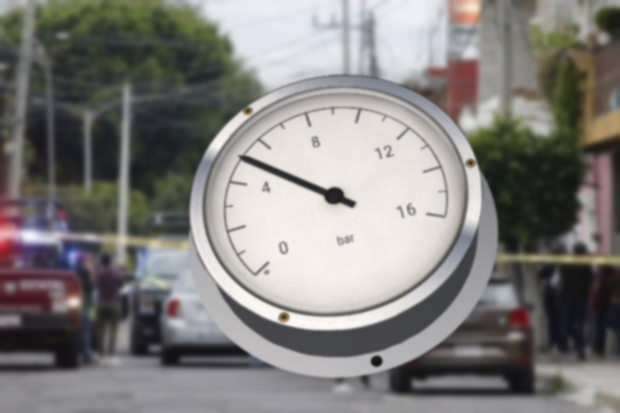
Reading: bar 5
